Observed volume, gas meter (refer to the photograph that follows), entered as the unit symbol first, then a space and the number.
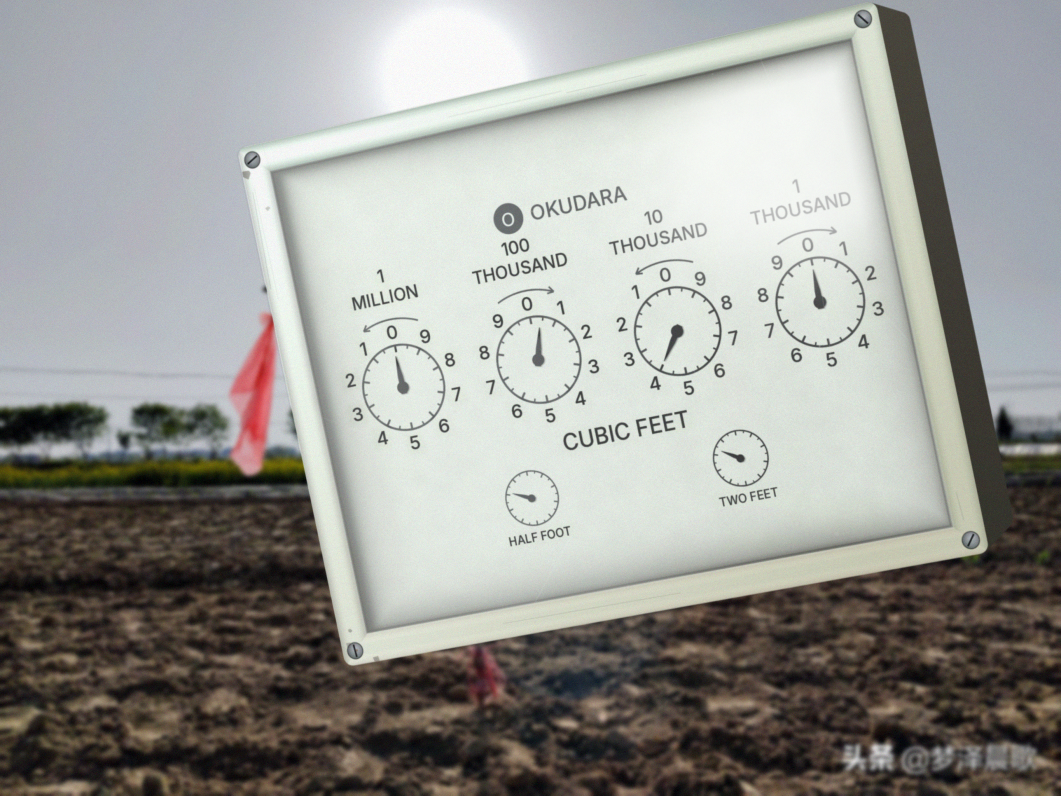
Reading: ft³ 4000
